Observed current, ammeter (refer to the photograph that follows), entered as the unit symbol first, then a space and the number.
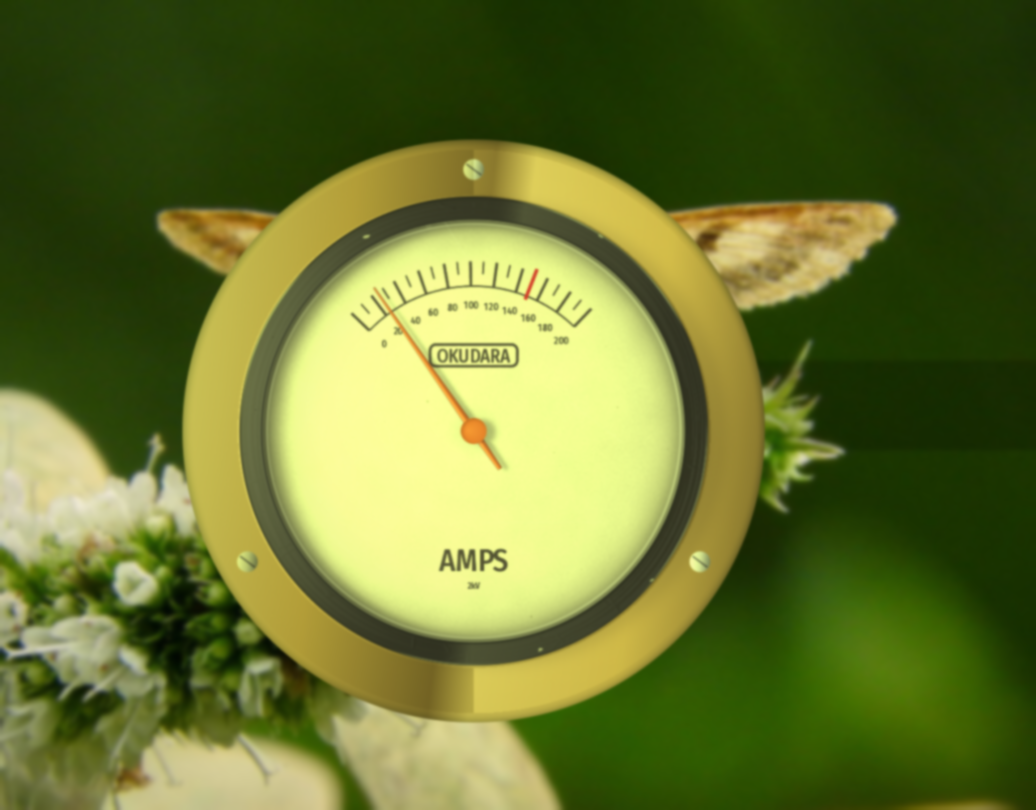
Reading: A 25
